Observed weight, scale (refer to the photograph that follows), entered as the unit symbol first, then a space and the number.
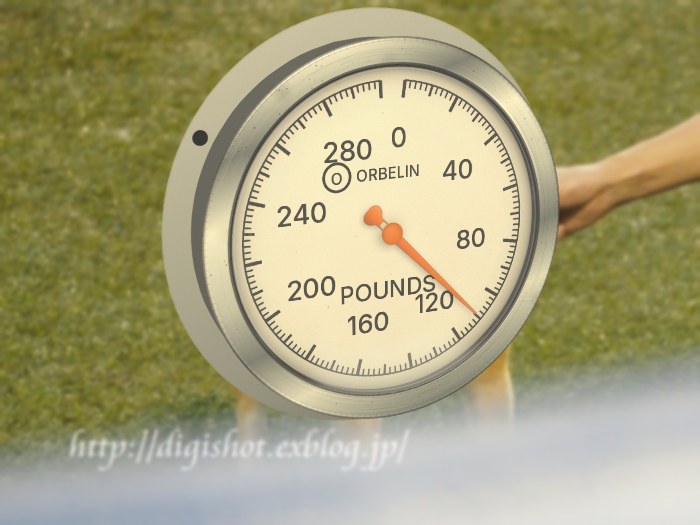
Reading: lb 110
